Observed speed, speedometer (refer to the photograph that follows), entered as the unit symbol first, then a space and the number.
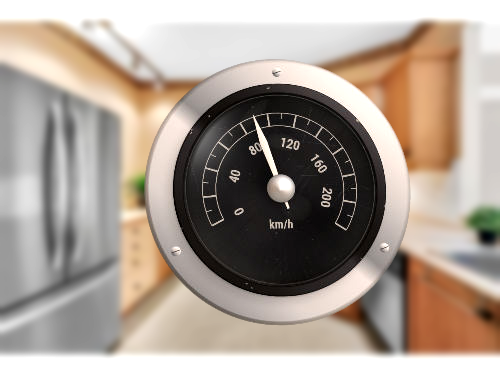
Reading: km/h 90
